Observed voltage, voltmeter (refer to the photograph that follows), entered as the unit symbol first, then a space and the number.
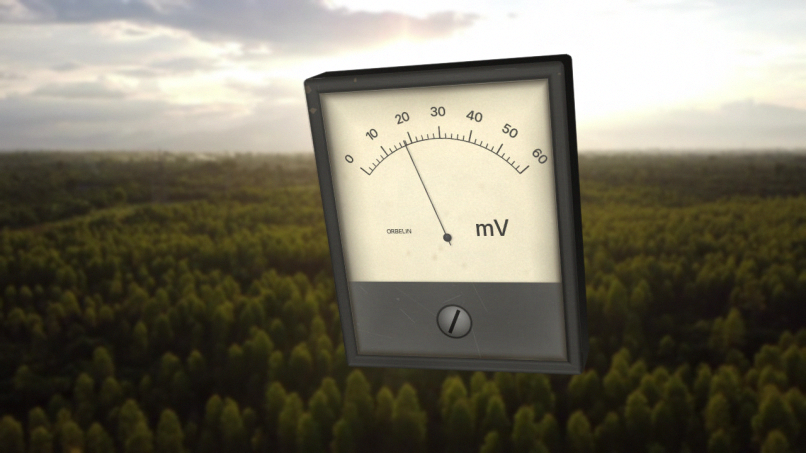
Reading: mV 18
